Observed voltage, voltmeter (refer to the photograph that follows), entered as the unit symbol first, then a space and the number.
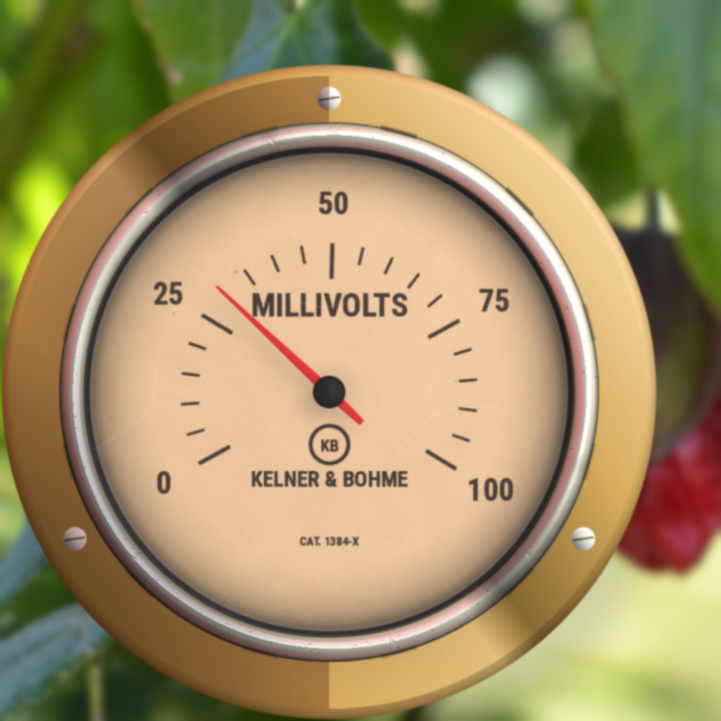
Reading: mV 30
